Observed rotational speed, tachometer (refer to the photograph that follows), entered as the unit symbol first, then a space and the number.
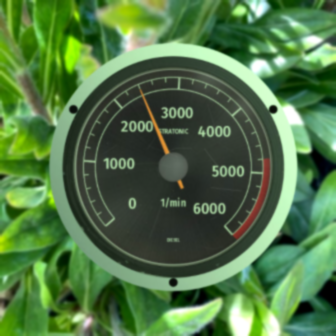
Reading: rpm 2400
